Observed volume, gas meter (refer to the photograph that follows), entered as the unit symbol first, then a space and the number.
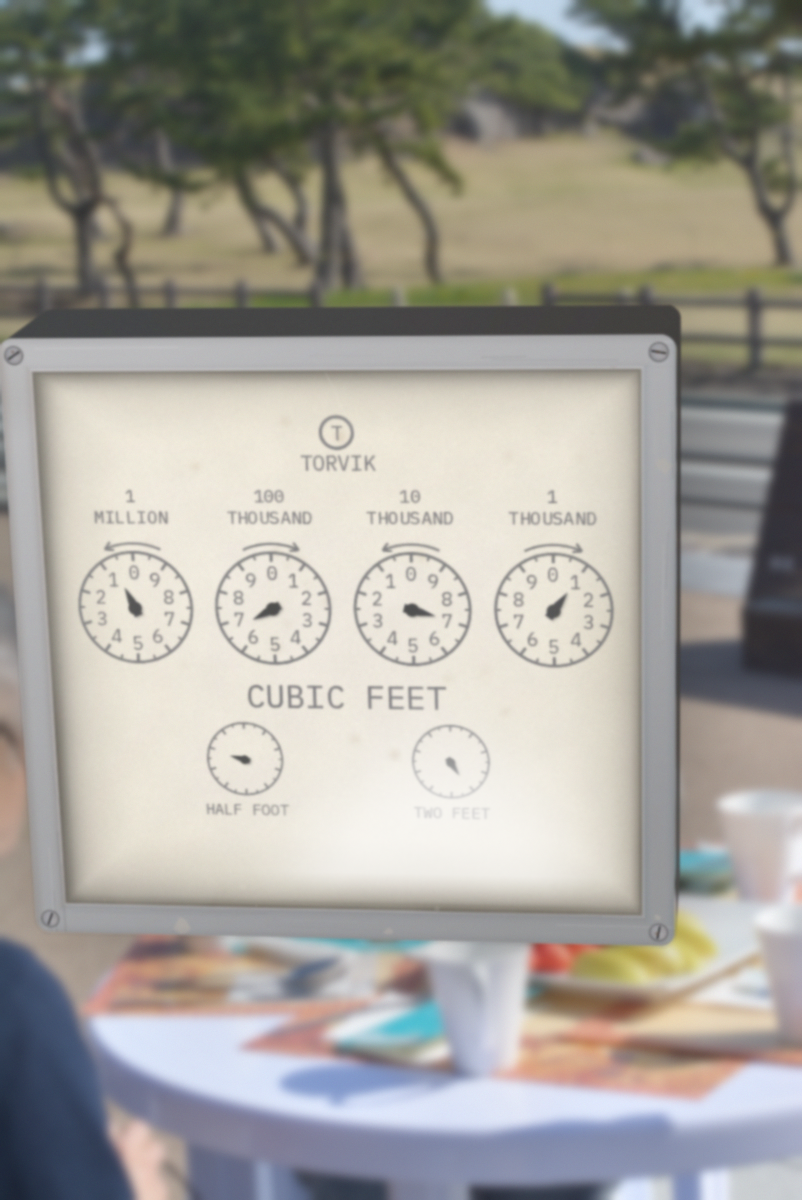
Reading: ft³ 67100
